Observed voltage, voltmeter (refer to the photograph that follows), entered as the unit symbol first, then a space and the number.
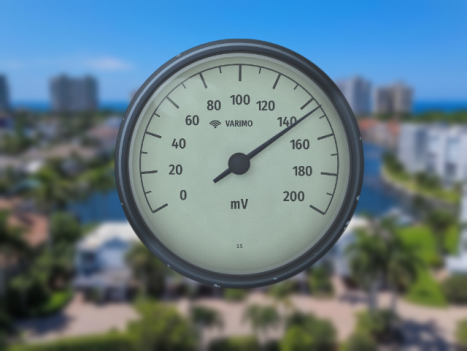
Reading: mV 145
